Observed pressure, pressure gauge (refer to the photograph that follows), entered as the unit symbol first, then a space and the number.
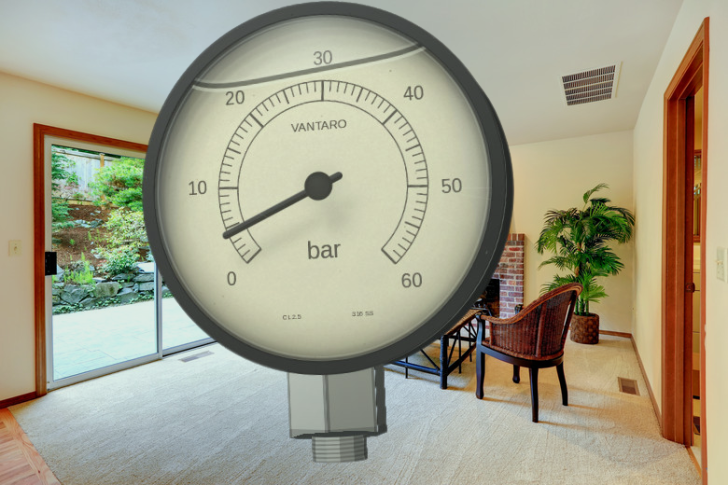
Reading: bar 4
